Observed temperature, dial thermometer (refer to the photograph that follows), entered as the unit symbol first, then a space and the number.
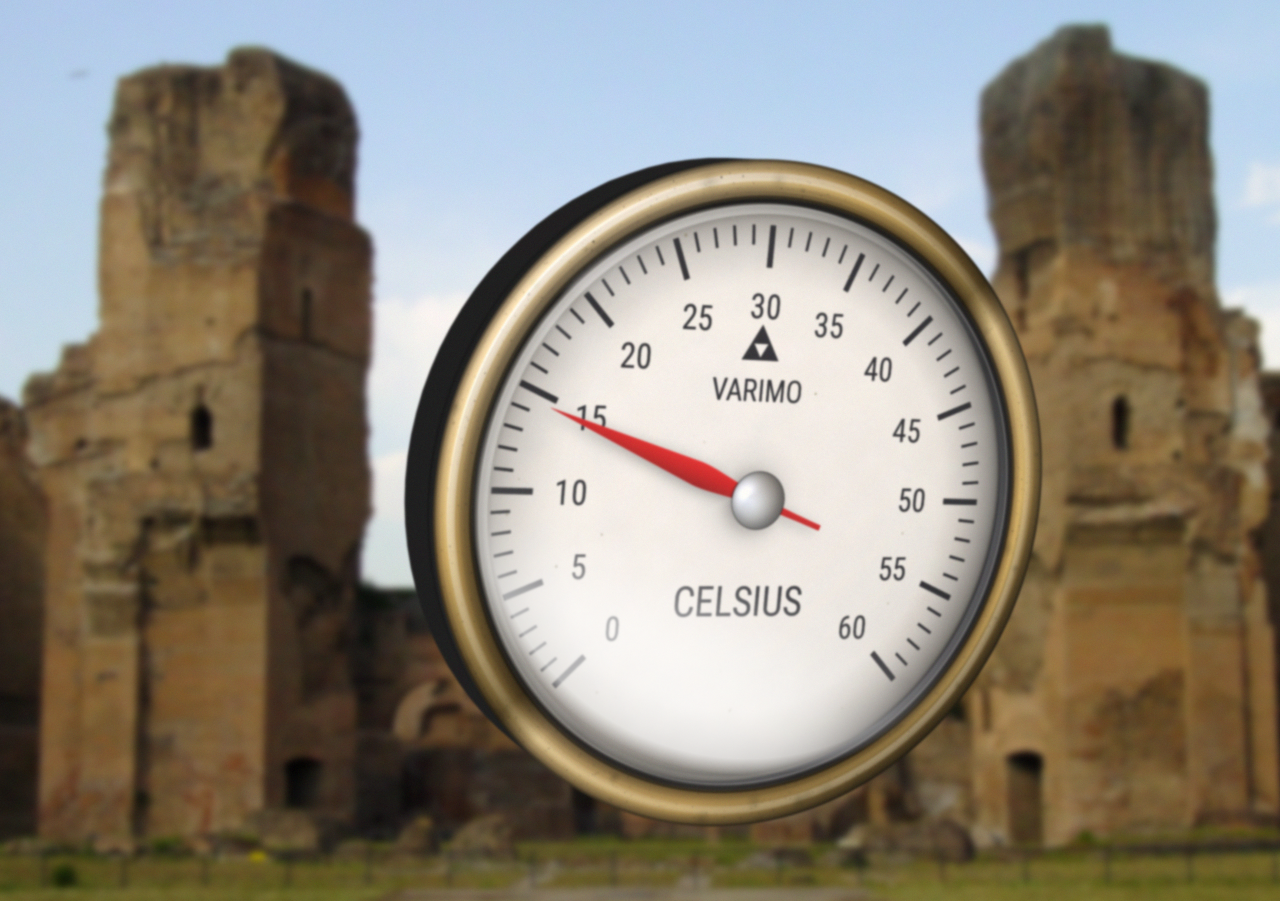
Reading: °C 14.5
